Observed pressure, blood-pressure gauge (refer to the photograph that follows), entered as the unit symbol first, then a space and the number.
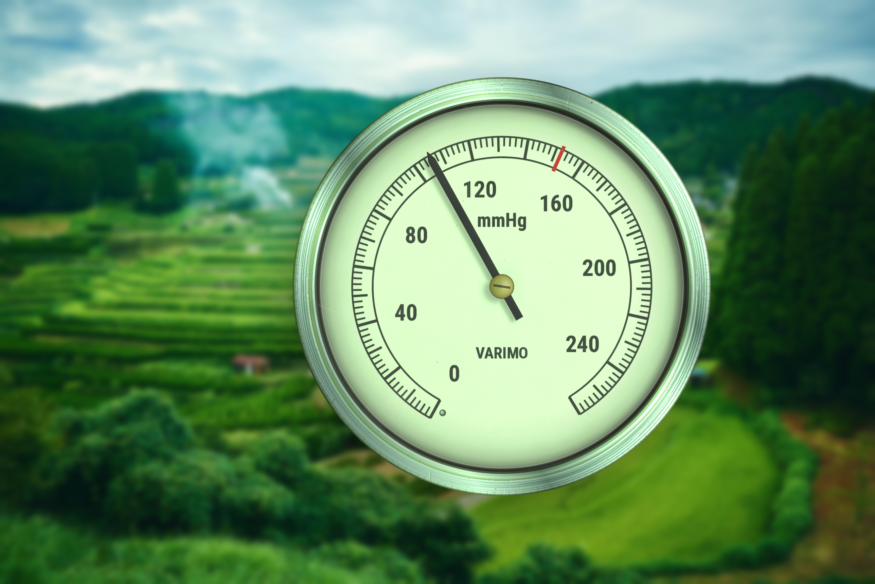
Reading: mmHg 106
